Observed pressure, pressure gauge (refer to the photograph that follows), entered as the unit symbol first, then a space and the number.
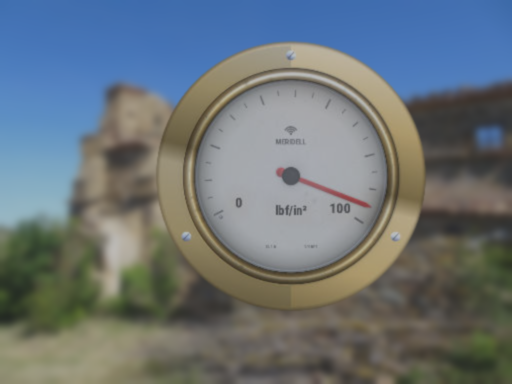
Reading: psi 95
